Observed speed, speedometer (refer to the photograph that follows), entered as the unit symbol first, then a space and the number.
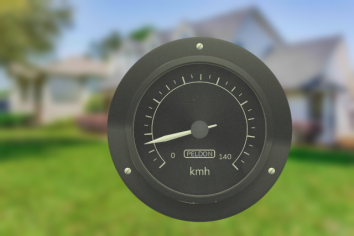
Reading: km/h 15
